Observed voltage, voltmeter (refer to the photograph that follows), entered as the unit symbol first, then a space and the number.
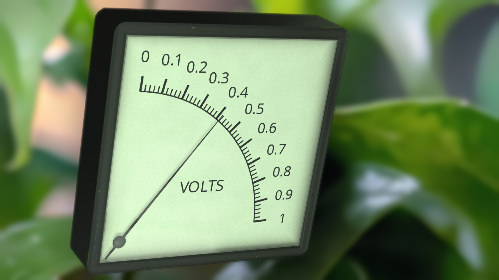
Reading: V 0.4
